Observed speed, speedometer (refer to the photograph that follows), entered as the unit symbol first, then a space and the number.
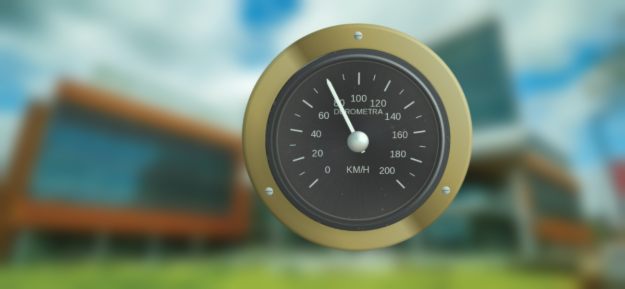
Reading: km/h 80
